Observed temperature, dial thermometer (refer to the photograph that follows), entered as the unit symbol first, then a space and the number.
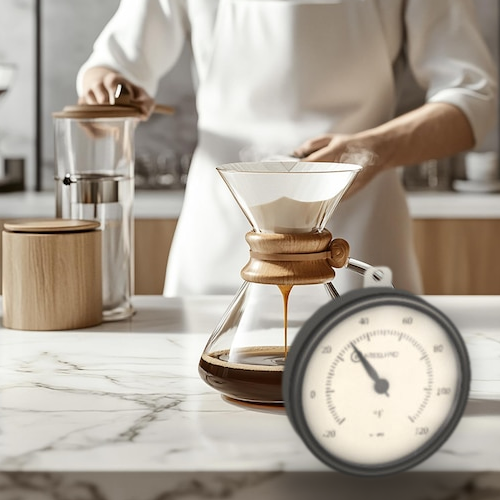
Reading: °F 30
